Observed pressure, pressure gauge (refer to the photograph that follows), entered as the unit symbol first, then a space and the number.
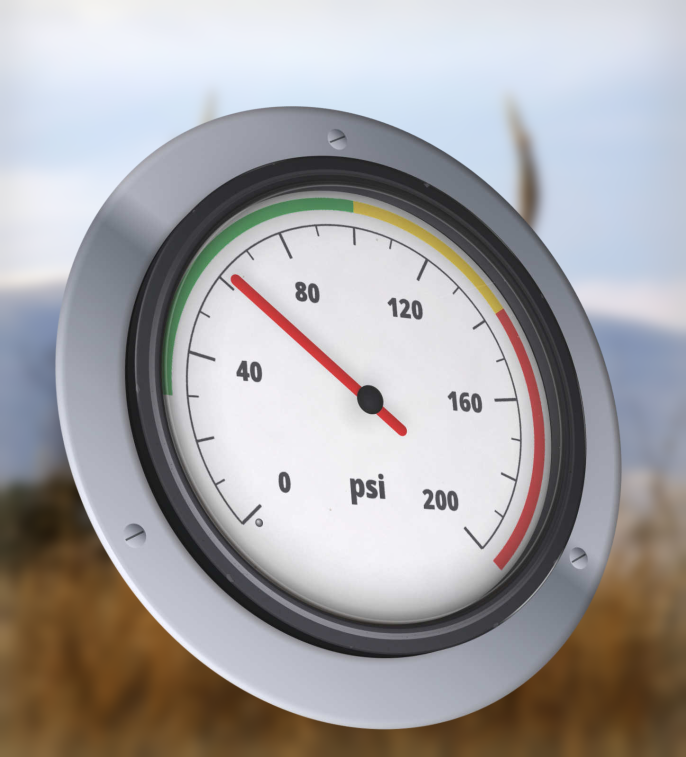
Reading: psi 60
